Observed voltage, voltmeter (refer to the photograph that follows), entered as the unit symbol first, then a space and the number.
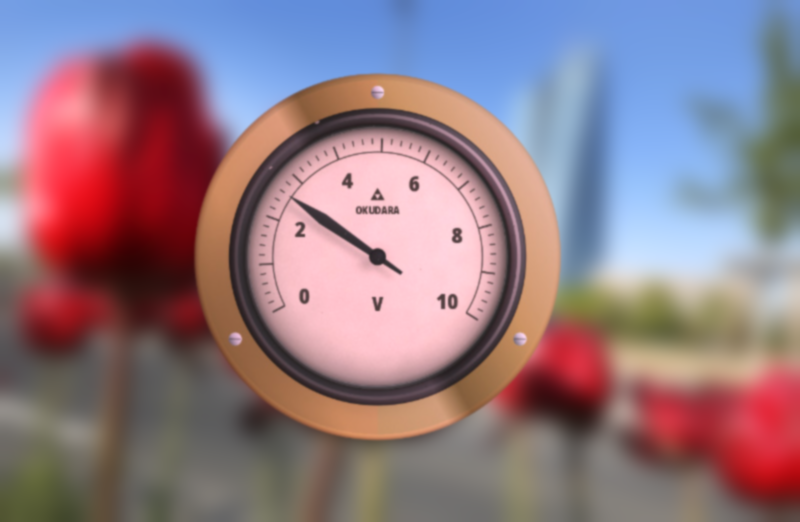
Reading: V 2.6
